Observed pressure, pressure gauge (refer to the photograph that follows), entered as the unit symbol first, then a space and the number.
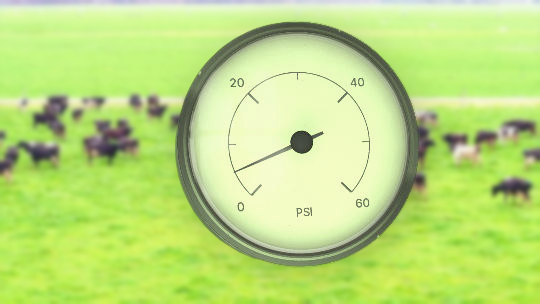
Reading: psi 5
